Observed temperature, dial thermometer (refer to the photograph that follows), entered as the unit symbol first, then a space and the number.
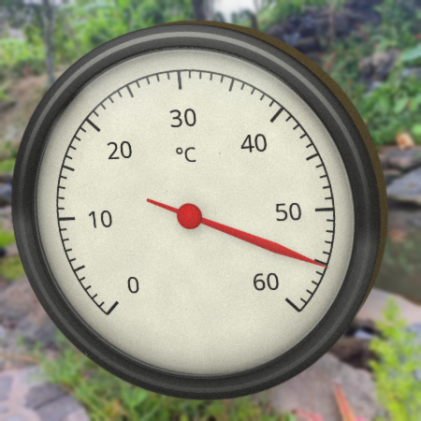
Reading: °C 55
